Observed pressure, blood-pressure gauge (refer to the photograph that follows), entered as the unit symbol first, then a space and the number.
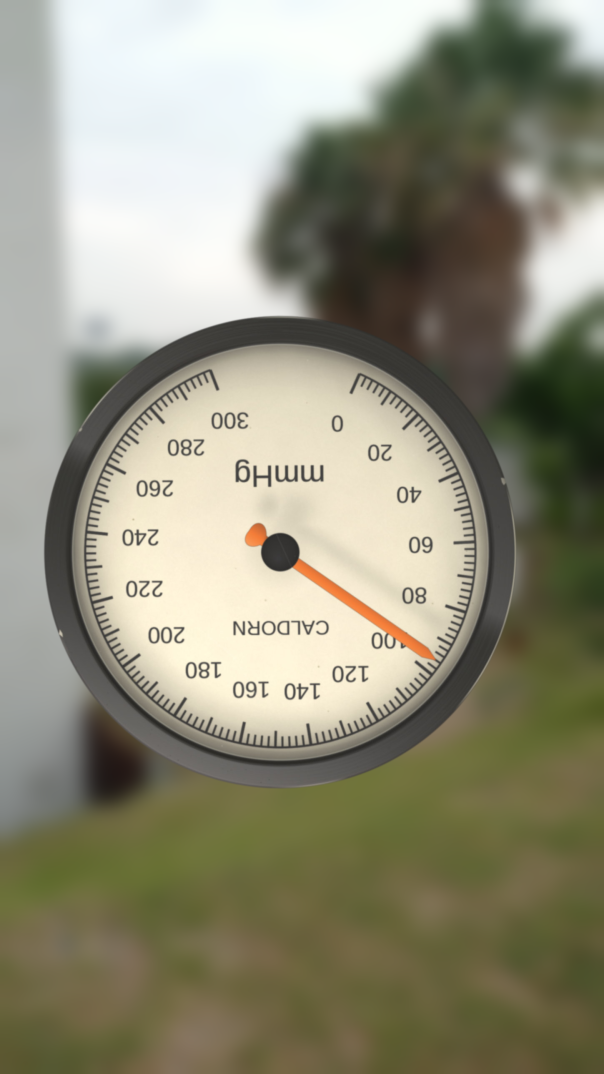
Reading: mmHg 96
